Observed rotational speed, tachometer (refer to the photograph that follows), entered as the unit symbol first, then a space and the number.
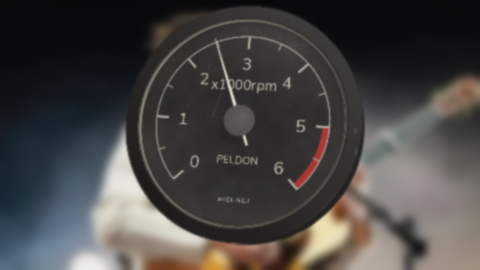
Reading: rpm 2500
